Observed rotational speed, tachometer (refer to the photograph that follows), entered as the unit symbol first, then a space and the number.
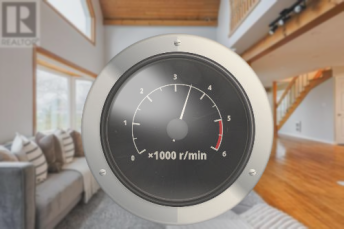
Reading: rpm 3500
